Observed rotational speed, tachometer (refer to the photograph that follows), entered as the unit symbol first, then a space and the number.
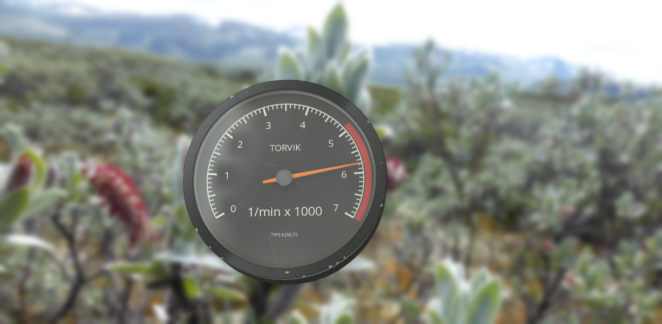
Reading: rpm 5800
